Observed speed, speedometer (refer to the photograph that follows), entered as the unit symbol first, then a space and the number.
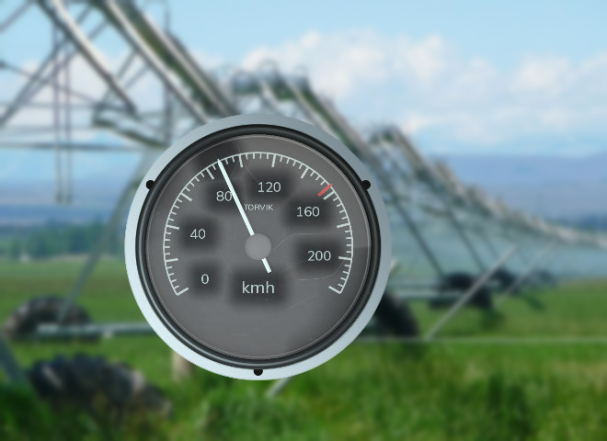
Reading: km/h 88
